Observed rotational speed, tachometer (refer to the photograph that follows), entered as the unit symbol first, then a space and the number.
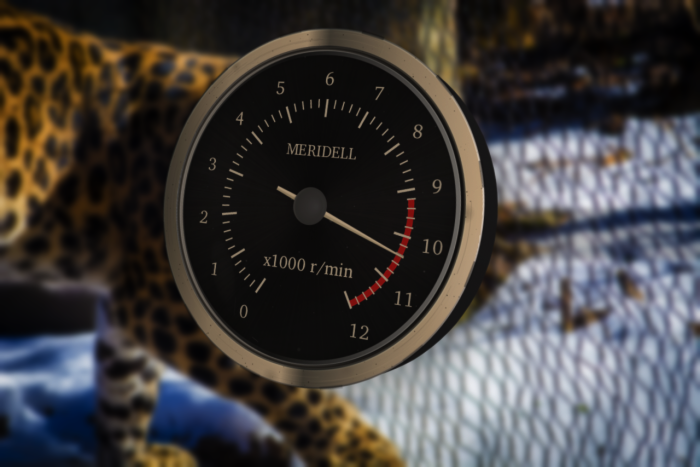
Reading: rpm 10400
